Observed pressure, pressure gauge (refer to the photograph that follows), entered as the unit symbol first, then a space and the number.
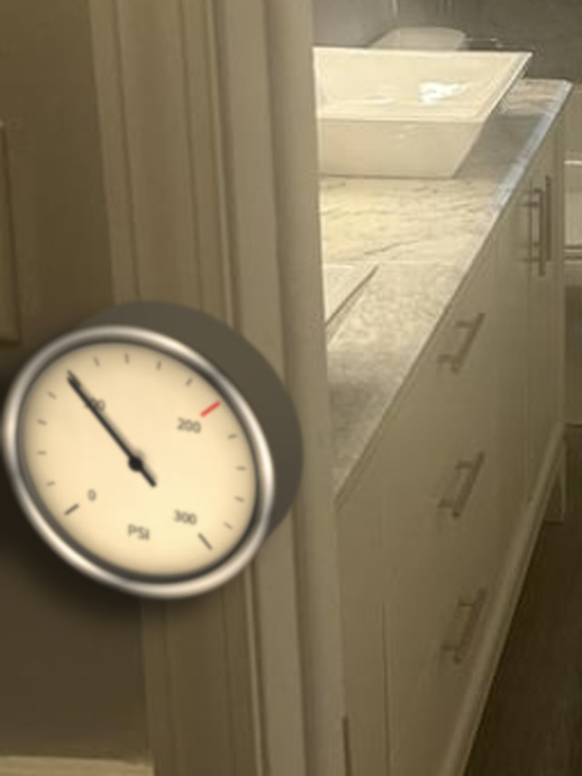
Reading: psi 100
